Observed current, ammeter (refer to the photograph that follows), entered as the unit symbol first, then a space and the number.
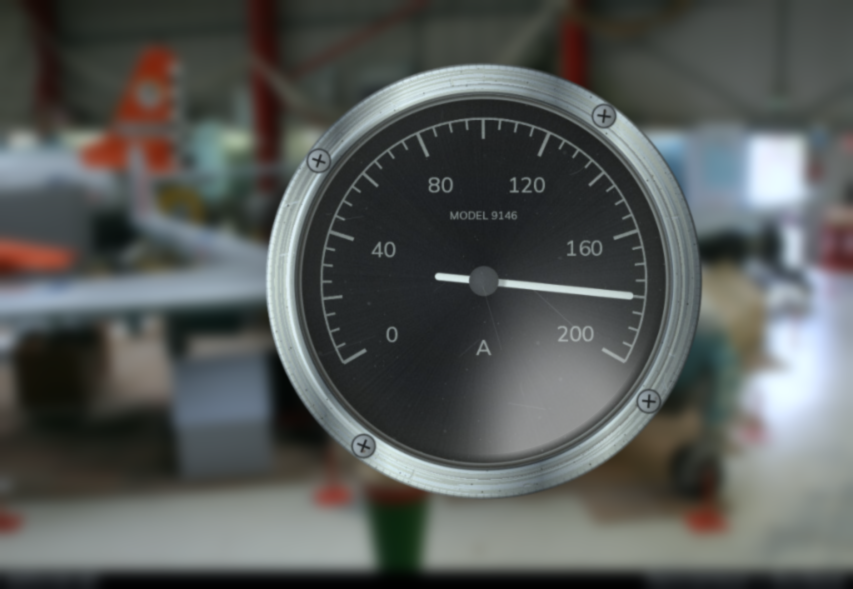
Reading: A 180
